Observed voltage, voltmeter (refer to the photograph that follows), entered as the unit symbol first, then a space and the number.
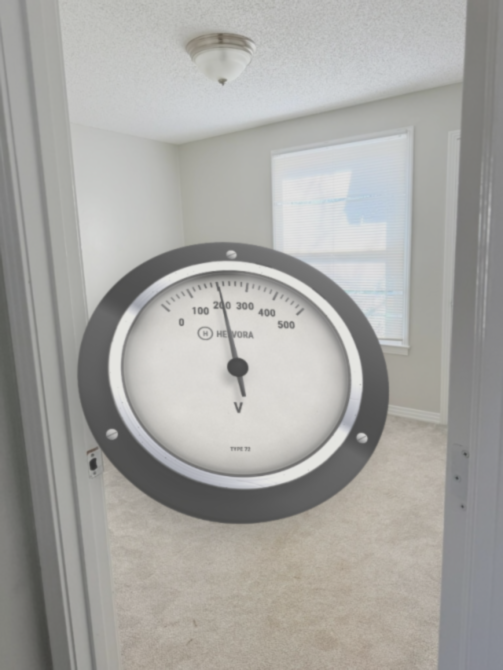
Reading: V 200
